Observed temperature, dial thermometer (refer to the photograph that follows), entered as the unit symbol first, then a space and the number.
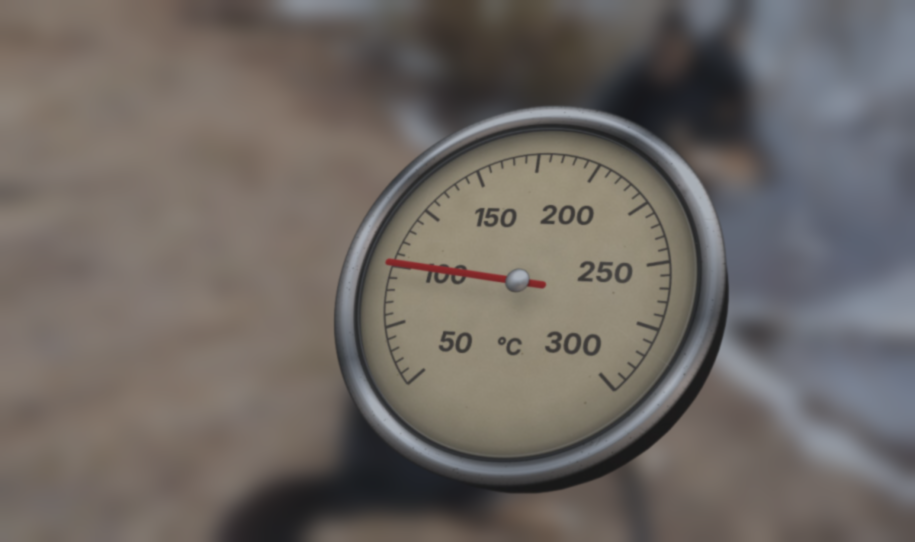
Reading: °C 100
